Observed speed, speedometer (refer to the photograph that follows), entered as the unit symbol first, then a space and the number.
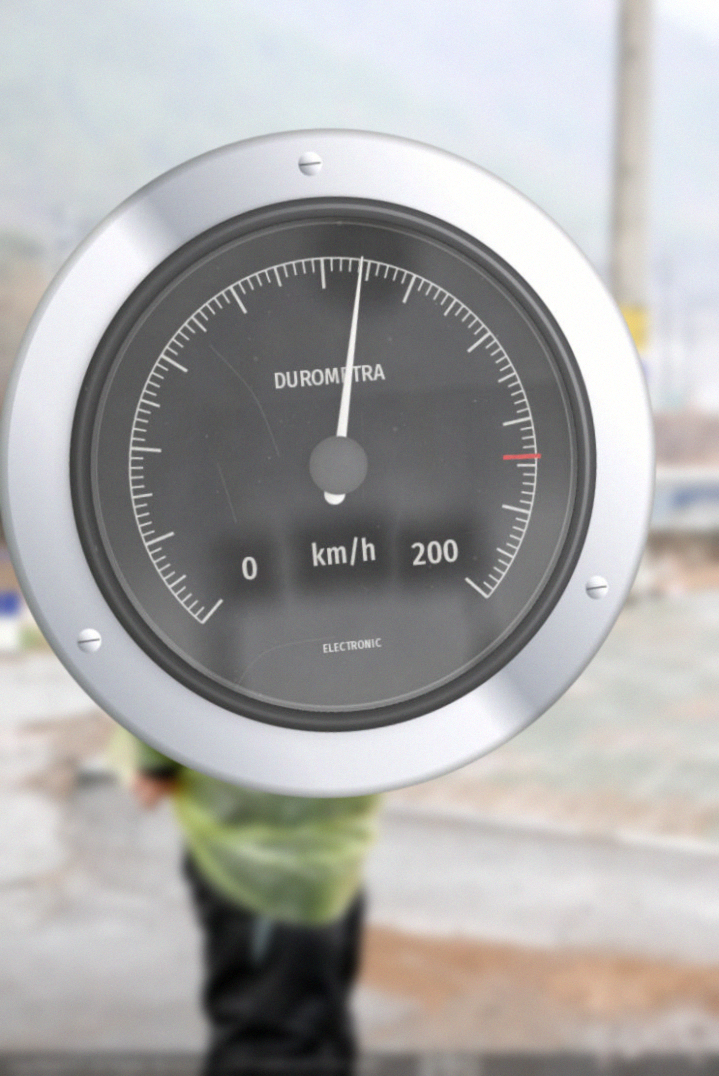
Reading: km/h 108
